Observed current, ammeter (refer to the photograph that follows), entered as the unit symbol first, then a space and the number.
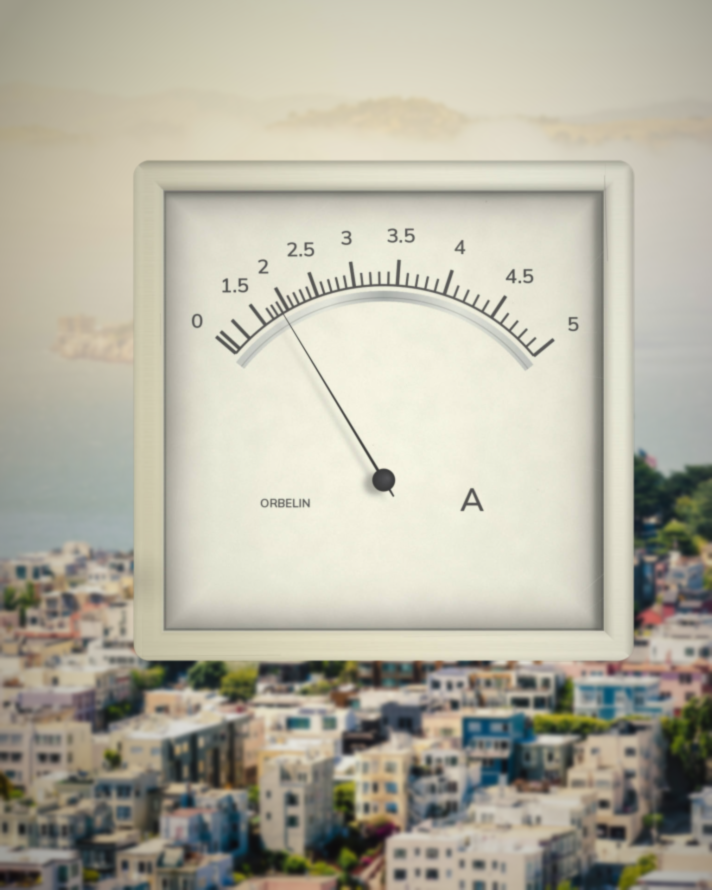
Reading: A 1.9
